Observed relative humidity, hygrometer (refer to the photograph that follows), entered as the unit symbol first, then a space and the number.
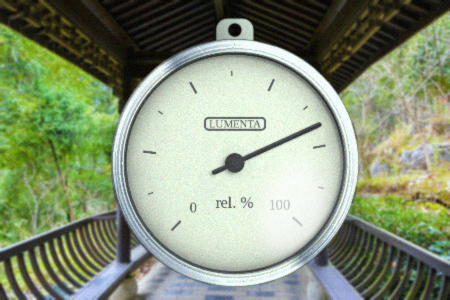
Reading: % 75
